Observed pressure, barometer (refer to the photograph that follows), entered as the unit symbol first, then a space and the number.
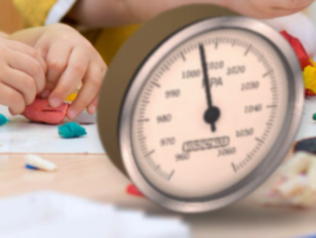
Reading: hPa 1005
